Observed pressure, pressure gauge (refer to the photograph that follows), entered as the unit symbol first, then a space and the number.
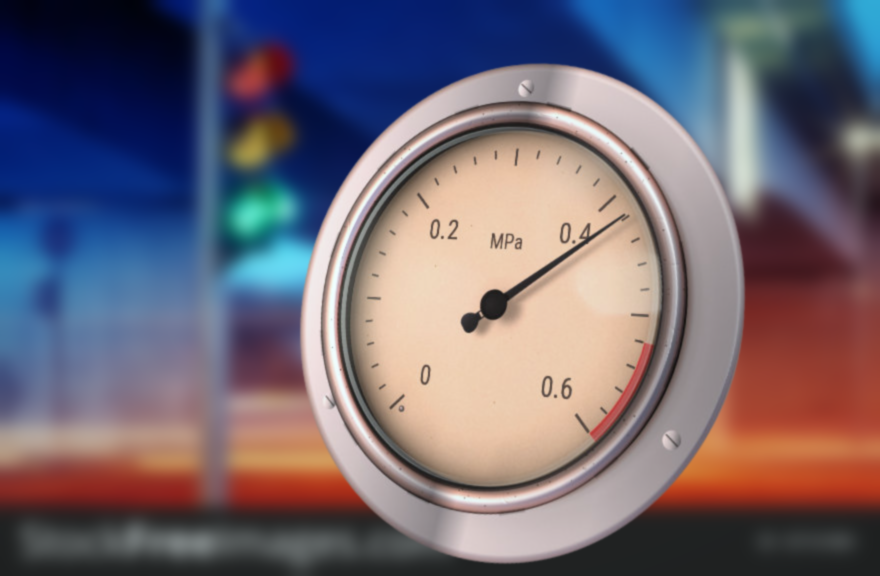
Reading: MPa 0.42
